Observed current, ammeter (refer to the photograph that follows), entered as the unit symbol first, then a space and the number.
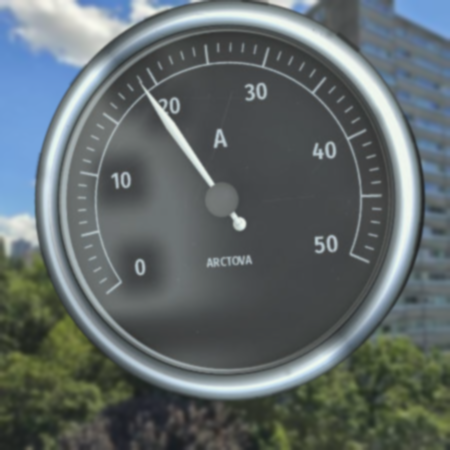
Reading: A 19
